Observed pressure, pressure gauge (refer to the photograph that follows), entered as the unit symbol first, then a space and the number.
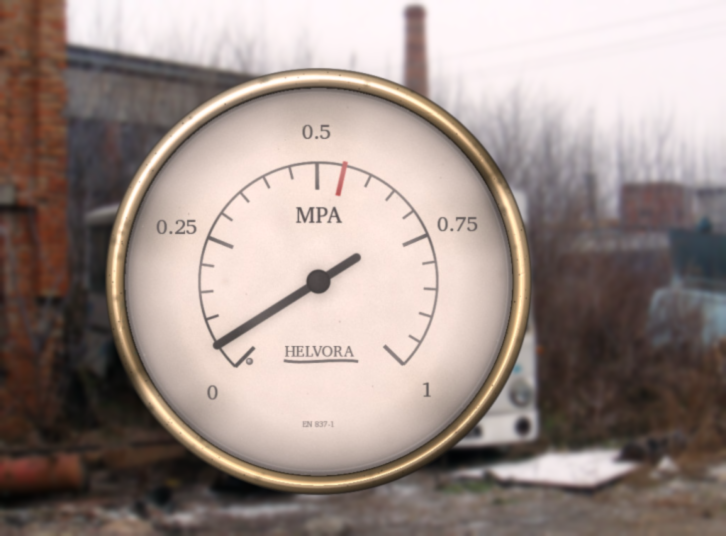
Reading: MPa 0.05
